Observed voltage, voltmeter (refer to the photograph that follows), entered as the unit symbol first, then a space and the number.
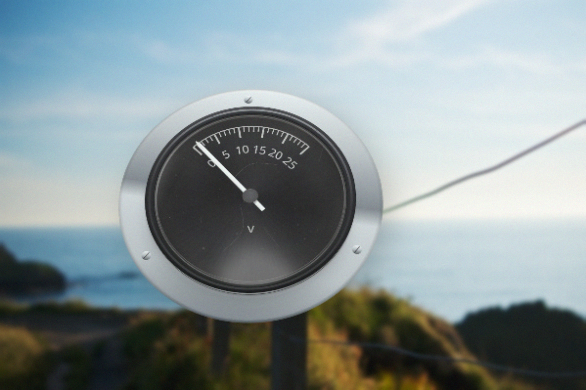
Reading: V 1
